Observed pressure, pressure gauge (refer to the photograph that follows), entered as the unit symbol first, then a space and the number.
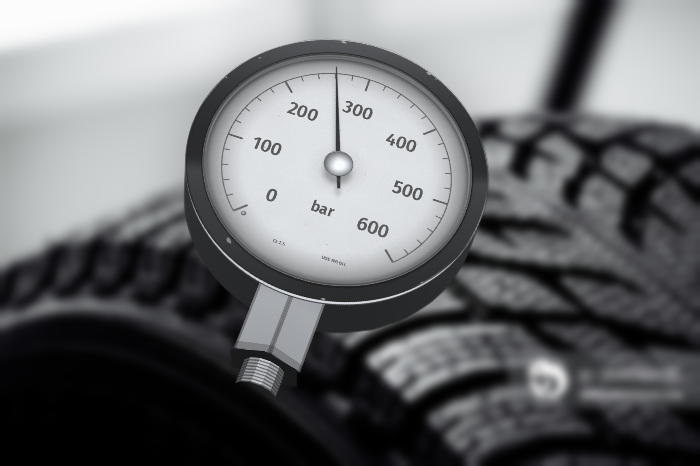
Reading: bar 260
